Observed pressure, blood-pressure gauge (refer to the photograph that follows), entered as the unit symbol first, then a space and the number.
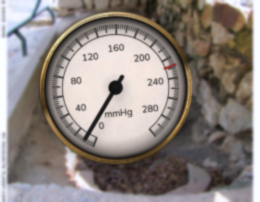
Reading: mmHg 10
